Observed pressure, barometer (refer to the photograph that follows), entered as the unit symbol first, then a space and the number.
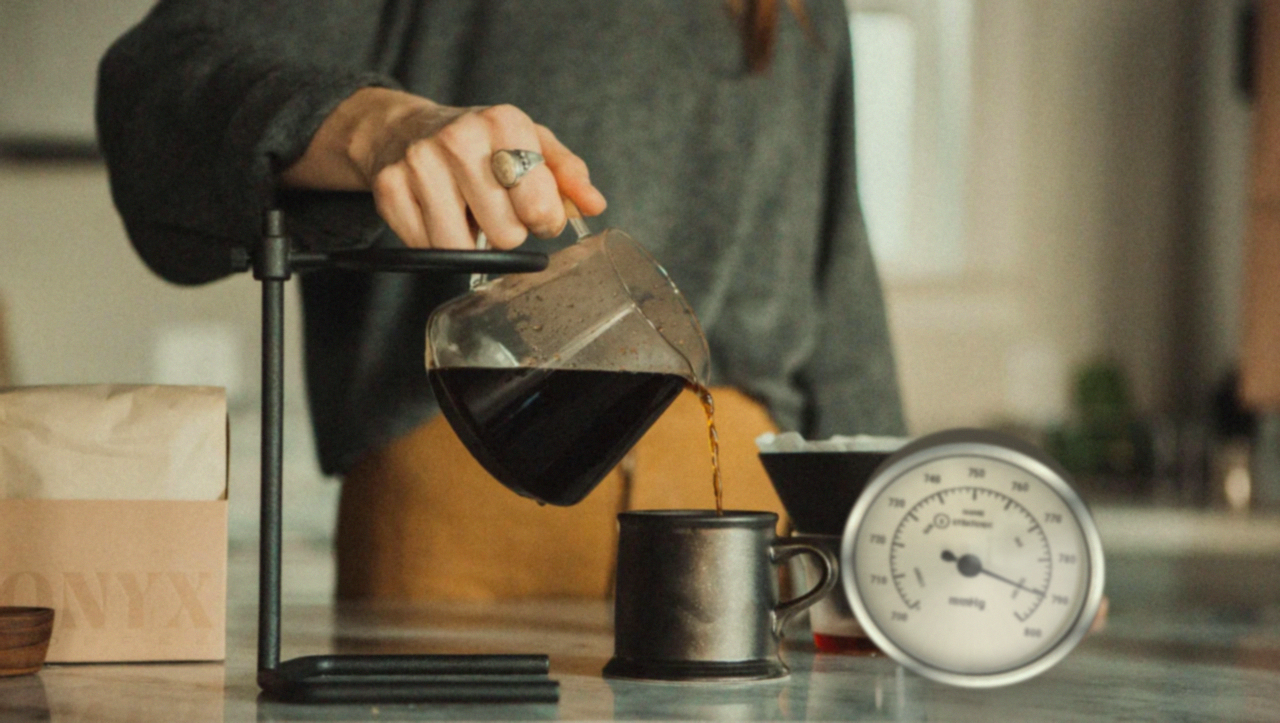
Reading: mmHg 790
